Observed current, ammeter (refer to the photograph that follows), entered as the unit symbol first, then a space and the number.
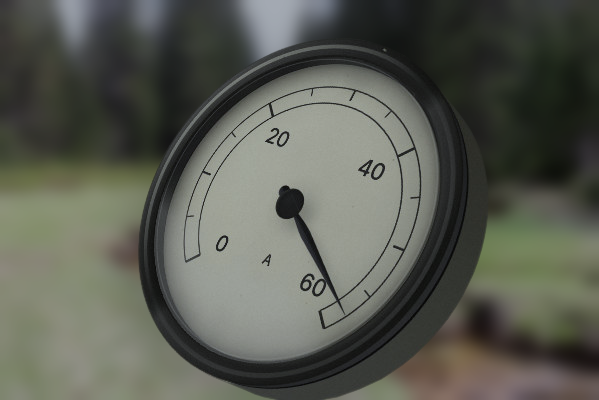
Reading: A 57.5
